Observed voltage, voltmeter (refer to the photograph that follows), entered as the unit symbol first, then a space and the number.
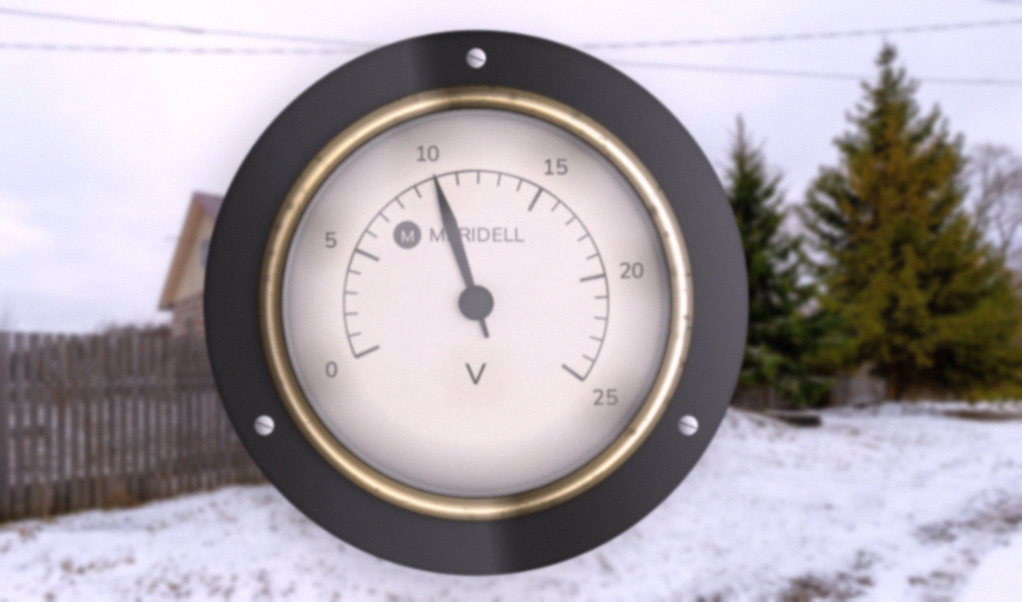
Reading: V 10
